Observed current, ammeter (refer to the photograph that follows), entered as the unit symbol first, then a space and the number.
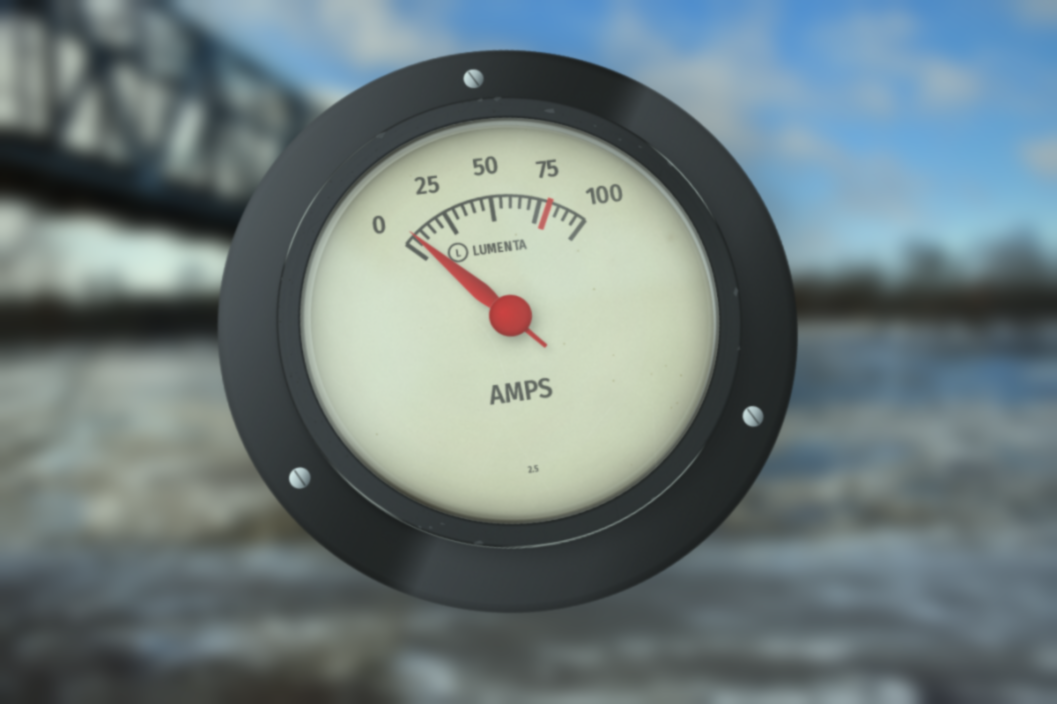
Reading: A 5
